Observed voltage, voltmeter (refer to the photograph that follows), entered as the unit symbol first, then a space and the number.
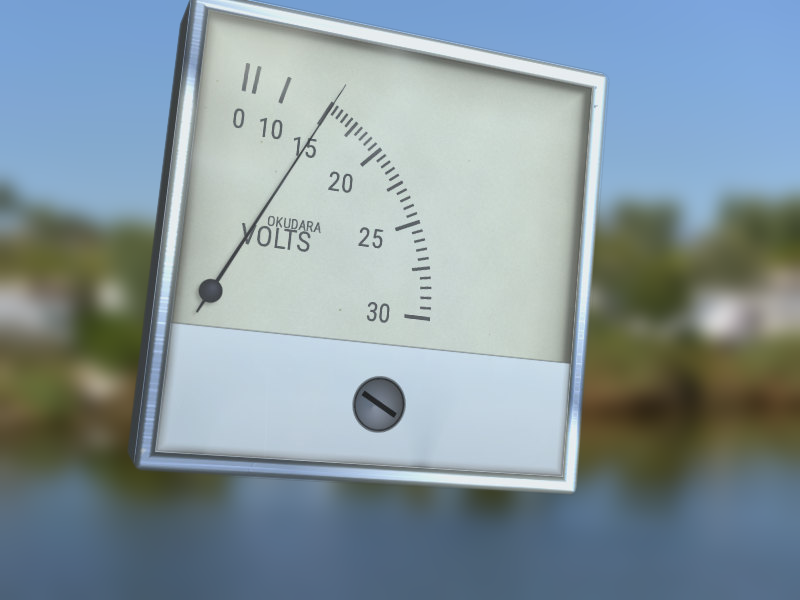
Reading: V 15
